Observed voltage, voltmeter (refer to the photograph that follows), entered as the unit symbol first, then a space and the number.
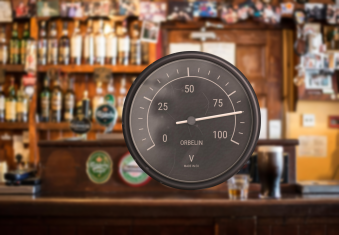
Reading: V 85
